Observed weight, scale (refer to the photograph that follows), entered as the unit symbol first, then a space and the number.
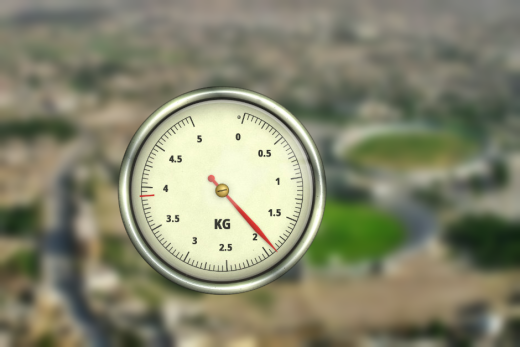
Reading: kg 1.9
